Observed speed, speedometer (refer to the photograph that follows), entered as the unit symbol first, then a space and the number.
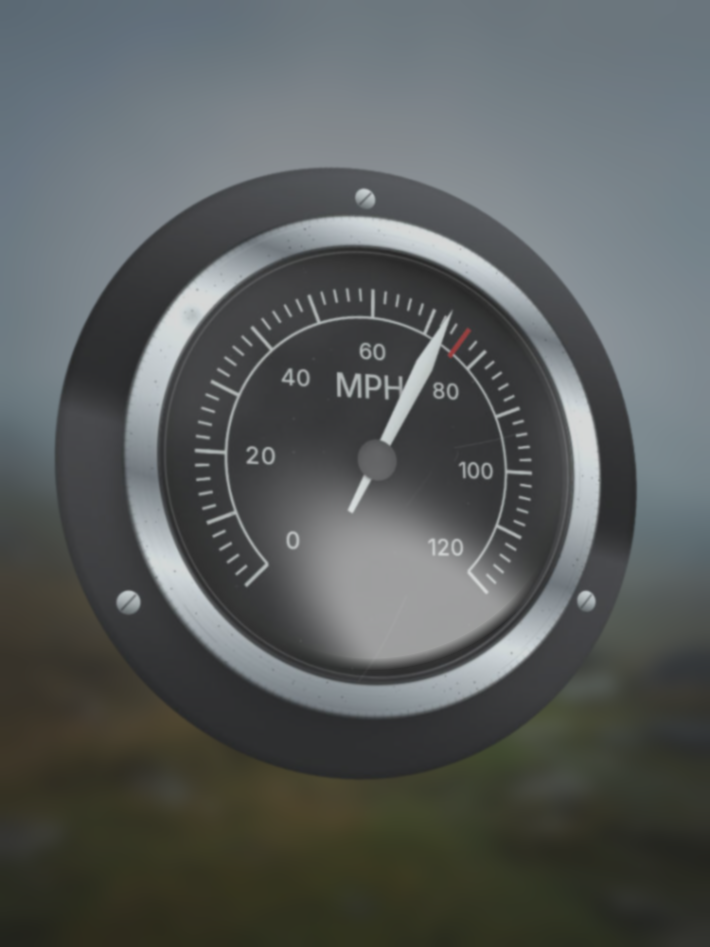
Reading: mph 72
